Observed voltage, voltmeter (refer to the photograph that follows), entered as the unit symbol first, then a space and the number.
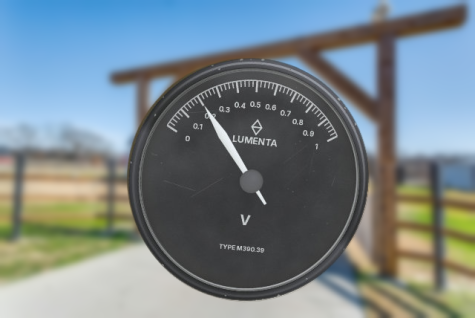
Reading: V 0.2
